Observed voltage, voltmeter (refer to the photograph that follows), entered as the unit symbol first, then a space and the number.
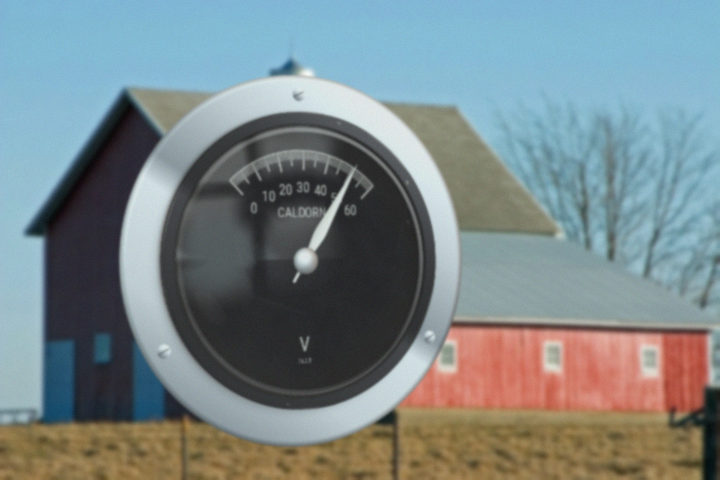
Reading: V 50
